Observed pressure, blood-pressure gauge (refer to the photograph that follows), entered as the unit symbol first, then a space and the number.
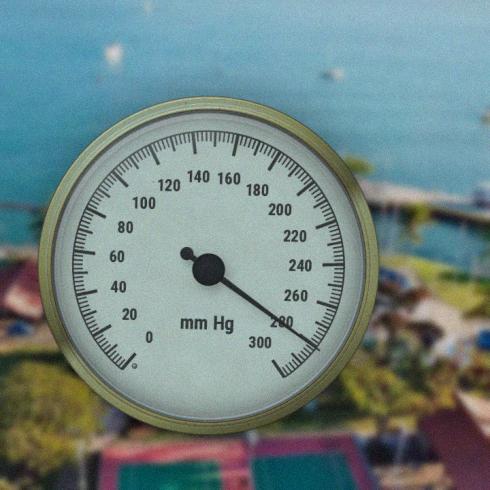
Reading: mmHg 280
